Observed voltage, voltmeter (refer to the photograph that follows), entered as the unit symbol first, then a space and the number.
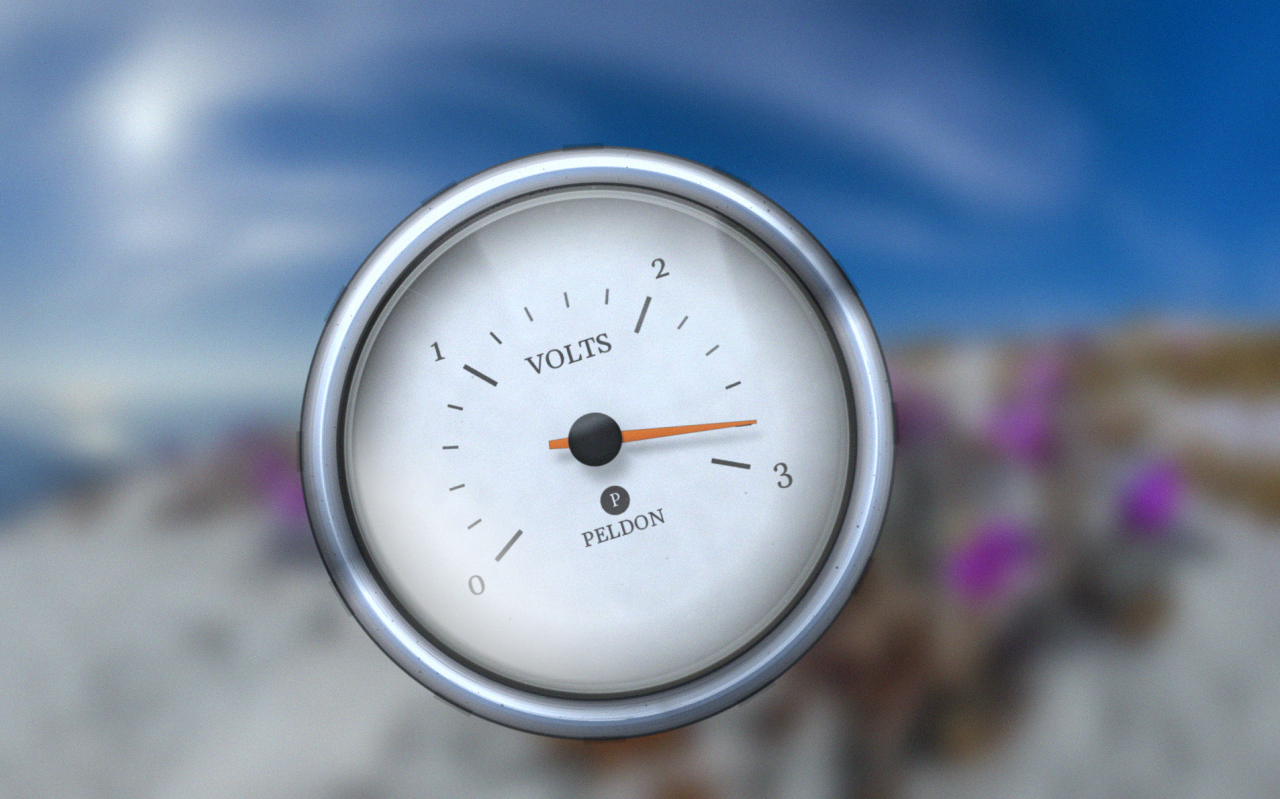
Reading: V 2.8
